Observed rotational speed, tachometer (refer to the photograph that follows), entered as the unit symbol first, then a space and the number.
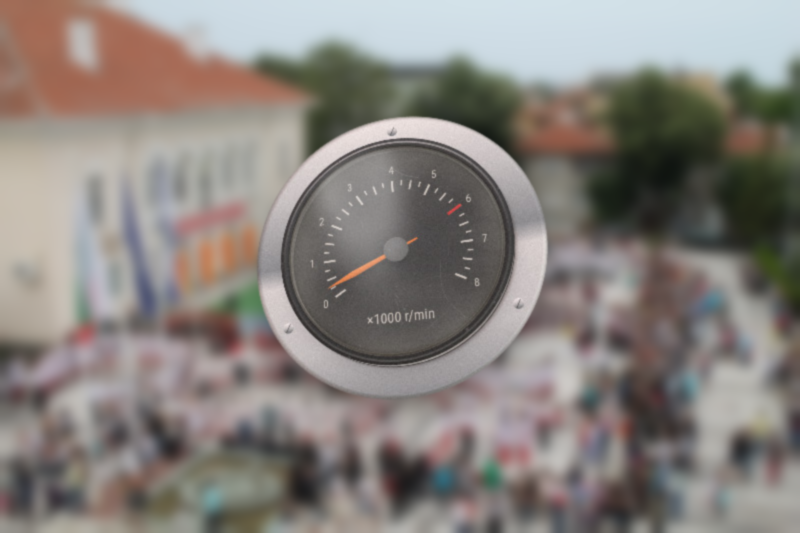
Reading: rpm 250
